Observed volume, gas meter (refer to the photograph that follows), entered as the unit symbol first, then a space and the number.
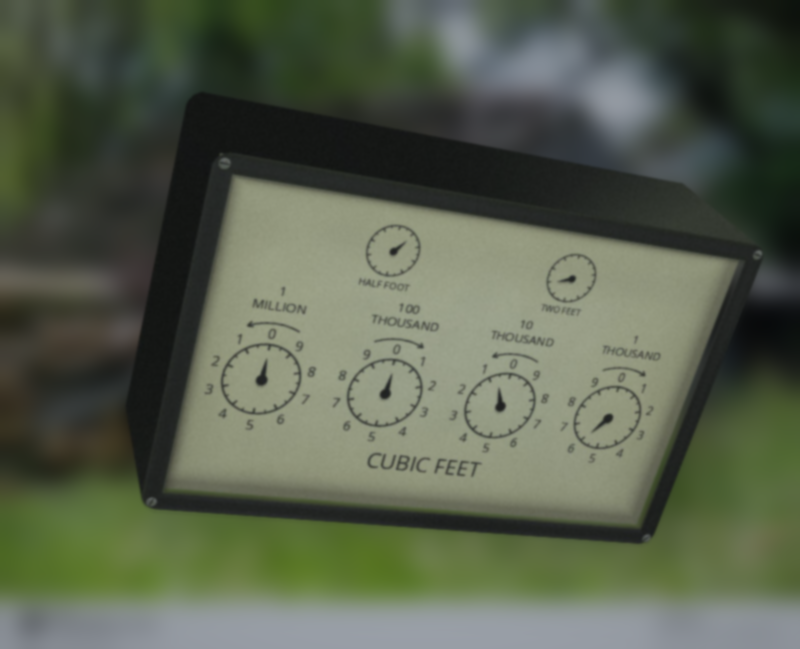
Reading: ft³ 600
